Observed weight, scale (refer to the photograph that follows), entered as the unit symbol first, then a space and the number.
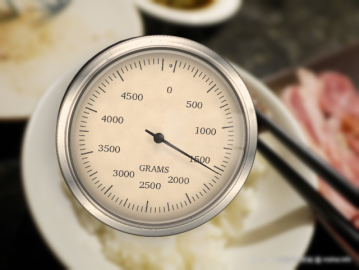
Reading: g 1550
